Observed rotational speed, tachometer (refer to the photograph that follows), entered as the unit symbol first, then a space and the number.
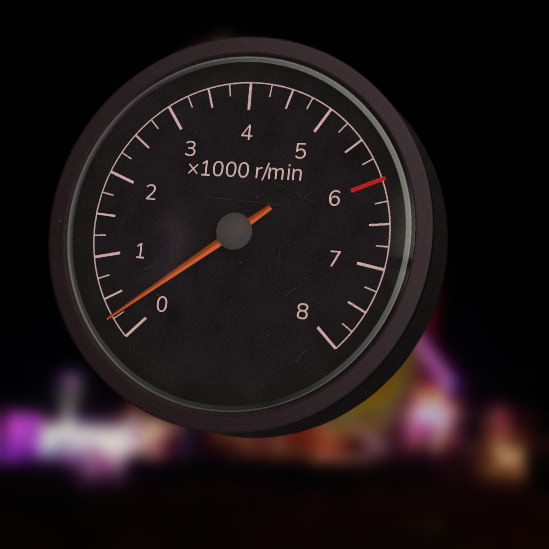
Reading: rpm 250
